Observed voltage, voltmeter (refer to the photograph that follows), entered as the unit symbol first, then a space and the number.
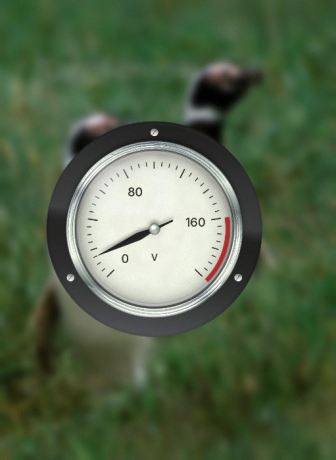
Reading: V 15
